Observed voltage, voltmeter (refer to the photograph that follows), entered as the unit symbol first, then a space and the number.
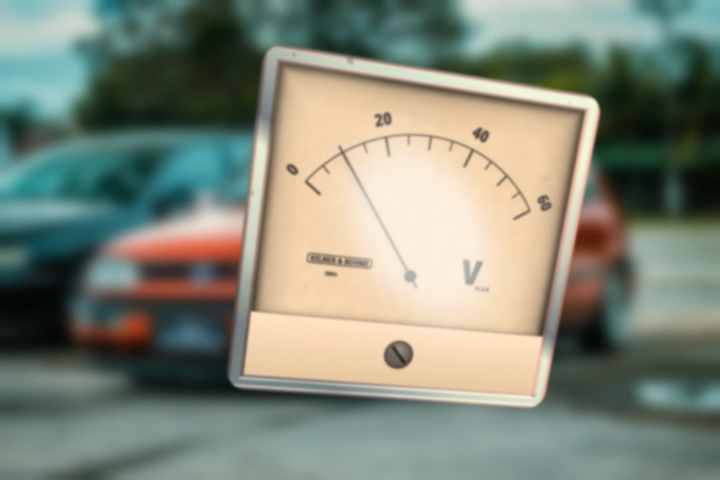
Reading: V 10
